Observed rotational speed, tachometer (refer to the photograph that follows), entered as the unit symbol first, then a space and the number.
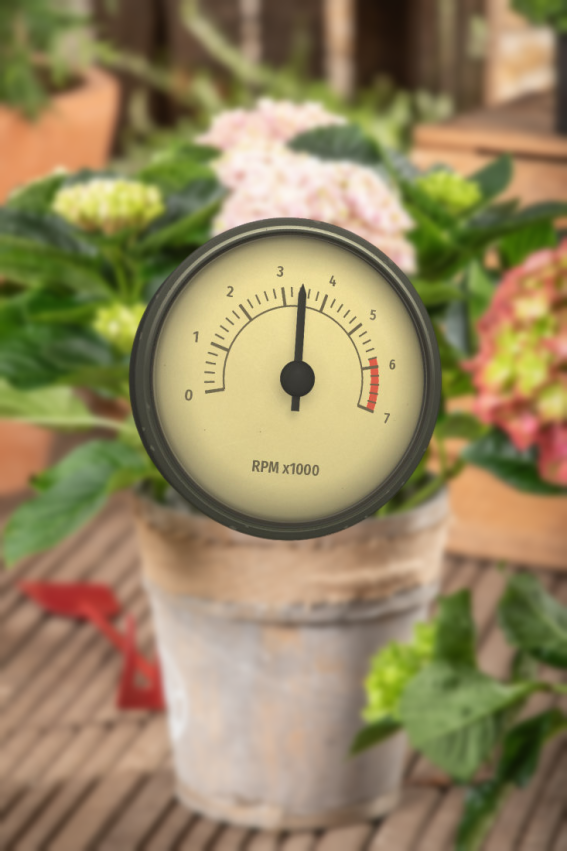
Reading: rpm 3400
